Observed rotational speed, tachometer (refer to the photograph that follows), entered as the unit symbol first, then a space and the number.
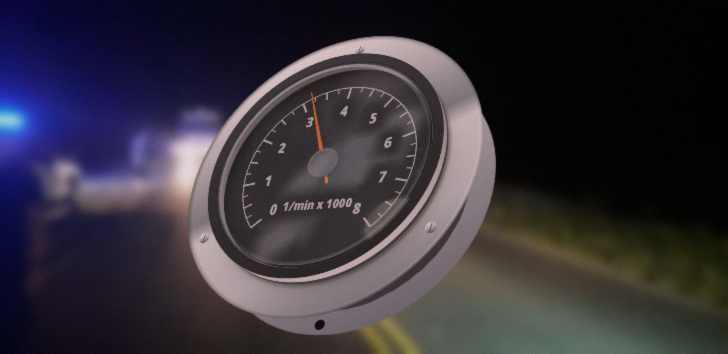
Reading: rpm 3250
